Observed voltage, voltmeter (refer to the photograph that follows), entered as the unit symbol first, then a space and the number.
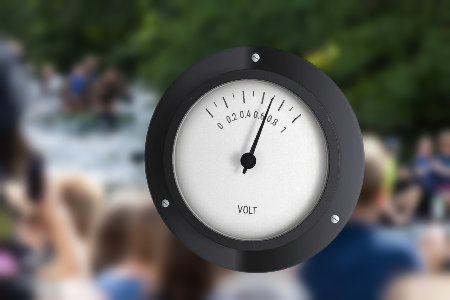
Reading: V 0.7
